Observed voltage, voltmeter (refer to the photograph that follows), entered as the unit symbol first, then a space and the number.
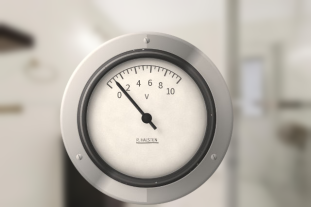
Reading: V 1
